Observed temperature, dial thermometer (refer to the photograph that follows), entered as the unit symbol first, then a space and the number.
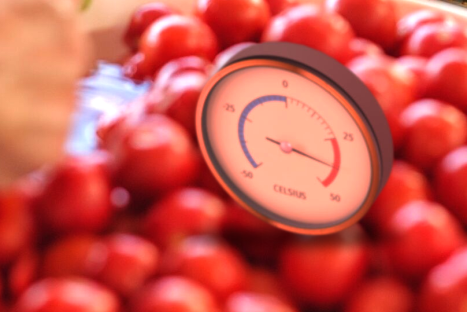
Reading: °C 37.5
